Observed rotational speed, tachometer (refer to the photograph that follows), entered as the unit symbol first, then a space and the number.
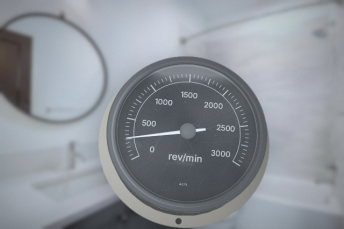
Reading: rpm 250
